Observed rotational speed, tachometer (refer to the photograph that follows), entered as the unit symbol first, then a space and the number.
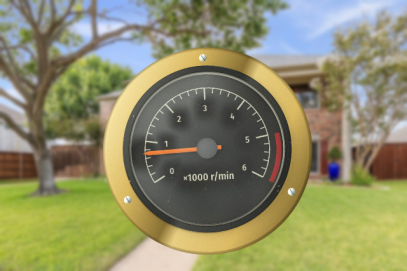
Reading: rpm 700
